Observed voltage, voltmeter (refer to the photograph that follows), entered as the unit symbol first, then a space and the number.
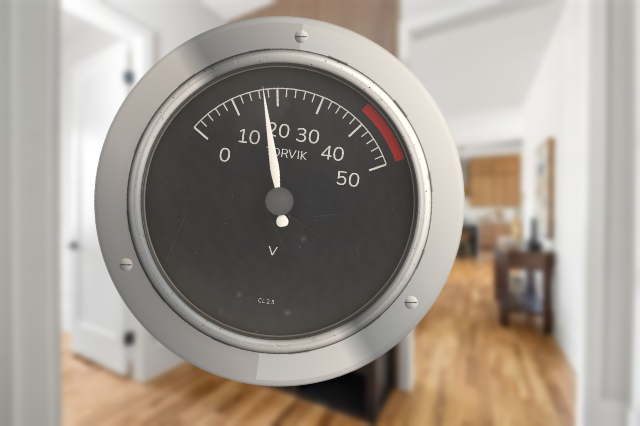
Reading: V 17
